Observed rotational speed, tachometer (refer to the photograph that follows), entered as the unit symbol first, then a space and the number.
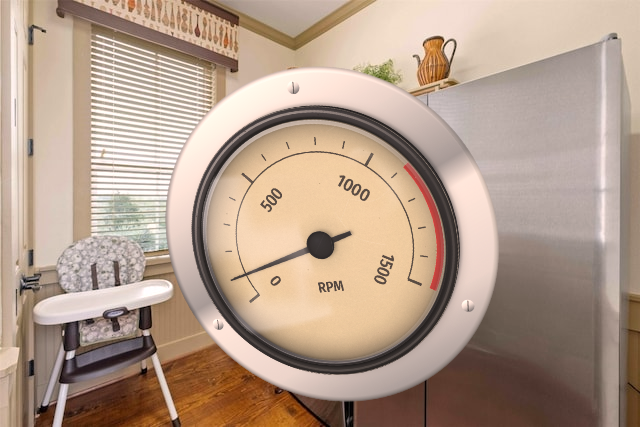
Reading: rpm 100
